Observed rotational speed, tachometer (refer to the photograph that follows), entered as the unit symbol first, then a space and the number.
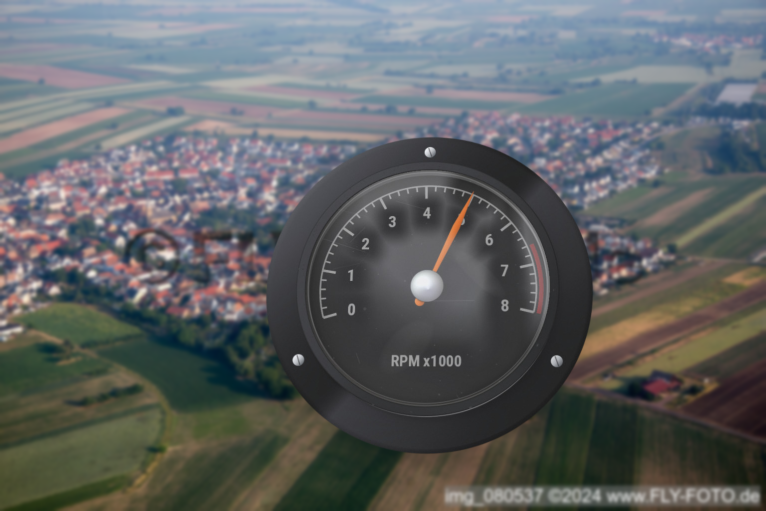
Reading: rpm 5000
